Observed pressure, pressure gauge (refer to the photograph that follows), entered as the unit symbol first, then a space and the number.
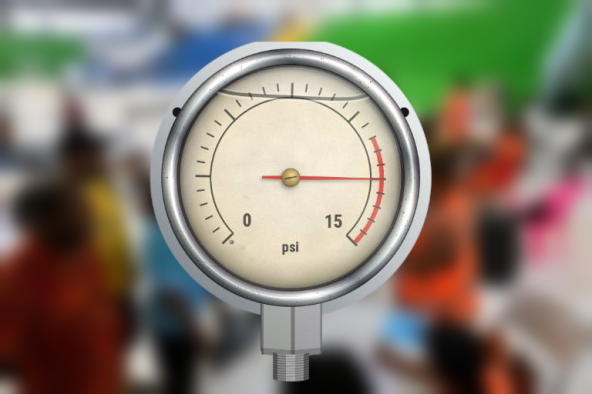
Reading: psi 12.5
